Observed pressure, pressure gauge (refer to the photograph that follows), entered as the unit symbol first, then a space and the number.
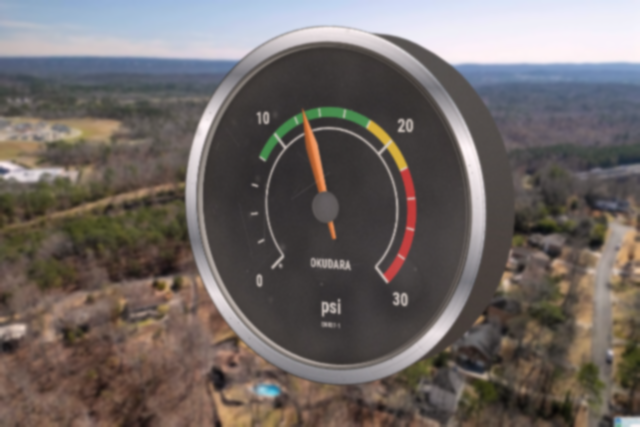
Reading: psi 13
